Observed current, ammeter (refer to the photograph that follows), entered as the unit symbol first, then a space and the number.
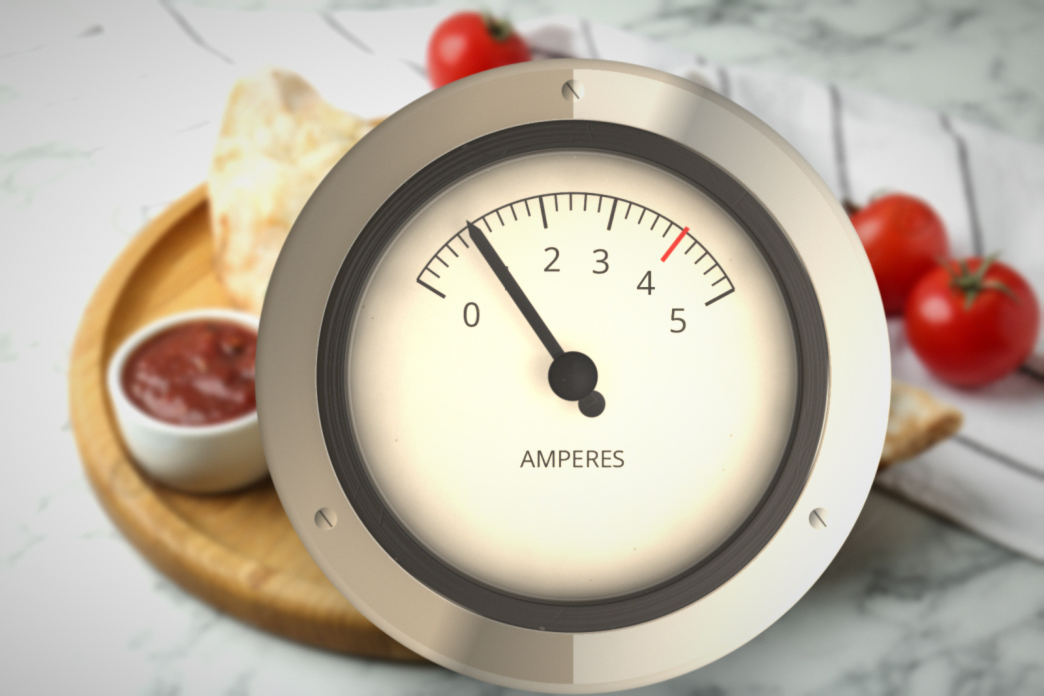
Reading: A 1
